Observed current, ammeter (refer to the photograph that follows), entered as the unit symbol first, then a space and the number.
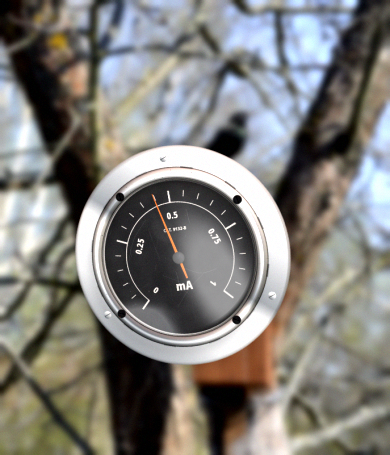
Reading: mA 0.45
